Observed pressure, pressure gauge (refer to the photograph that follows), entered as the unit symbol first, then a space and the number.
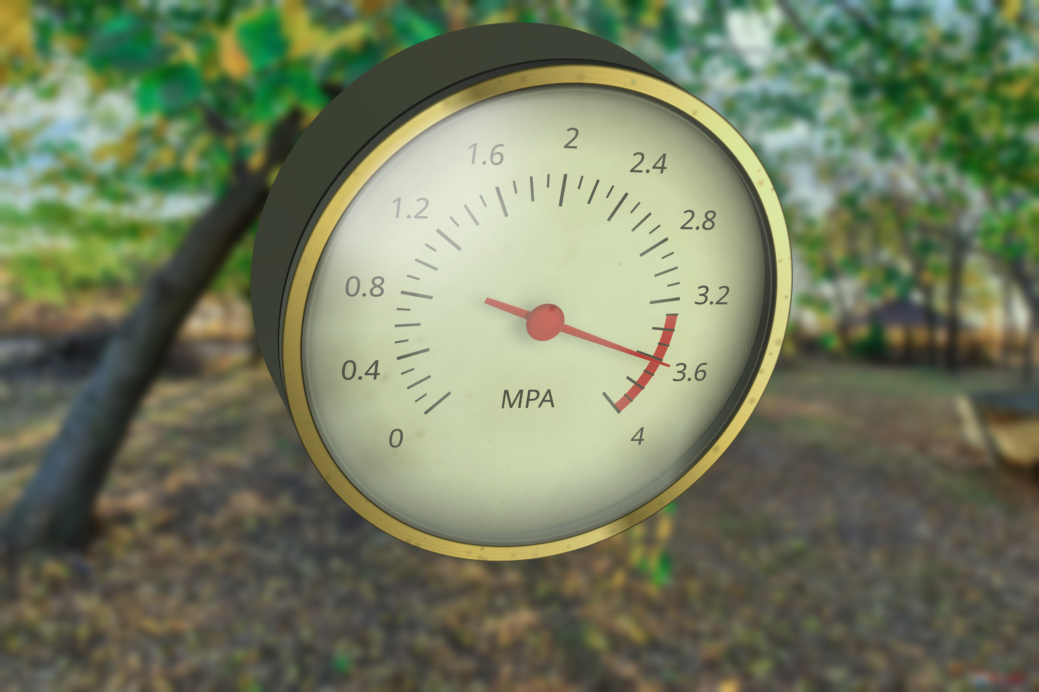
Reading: MPa 3.6
